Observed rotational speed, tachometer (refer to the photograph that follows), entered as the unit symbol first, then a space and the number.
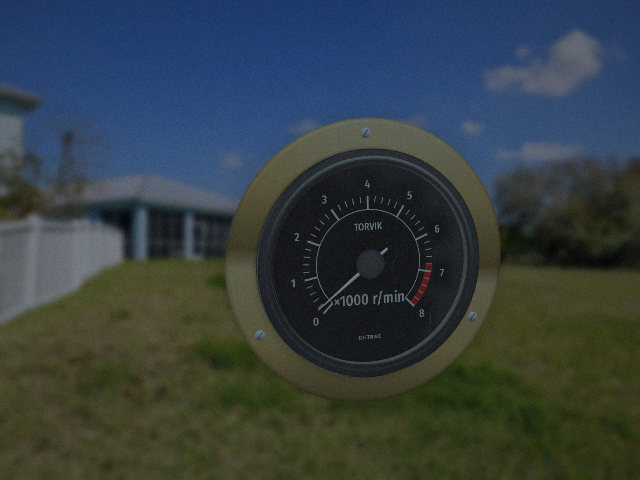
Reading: rpm 200
